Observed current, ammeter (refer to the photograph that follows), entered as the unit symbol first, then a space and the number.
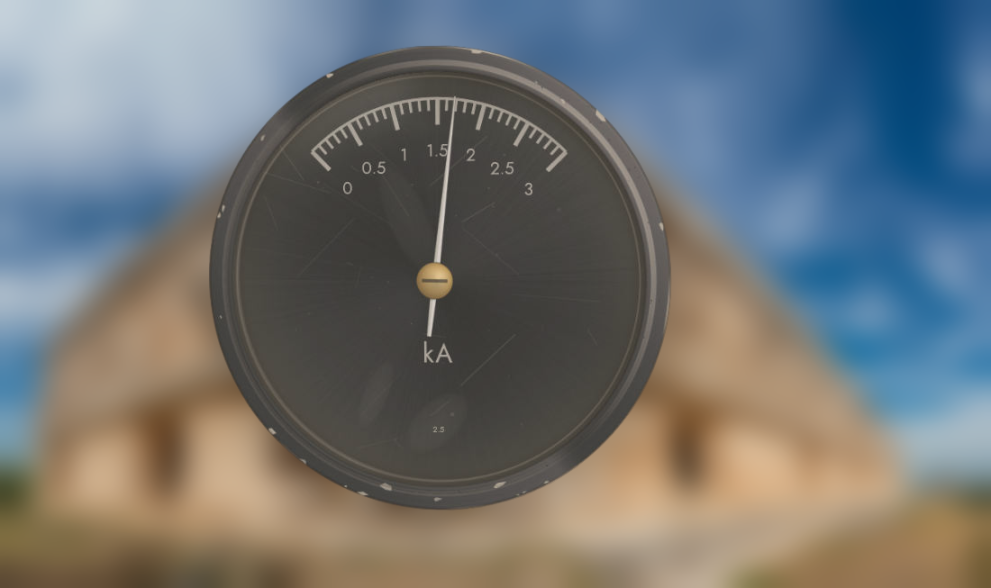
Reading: kA 1.7
